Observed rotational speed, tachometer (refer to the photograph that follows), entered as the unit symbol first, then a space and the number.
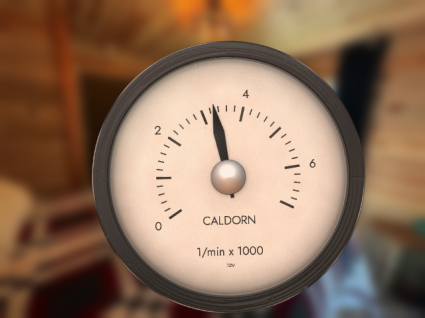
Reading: rpm 3300
